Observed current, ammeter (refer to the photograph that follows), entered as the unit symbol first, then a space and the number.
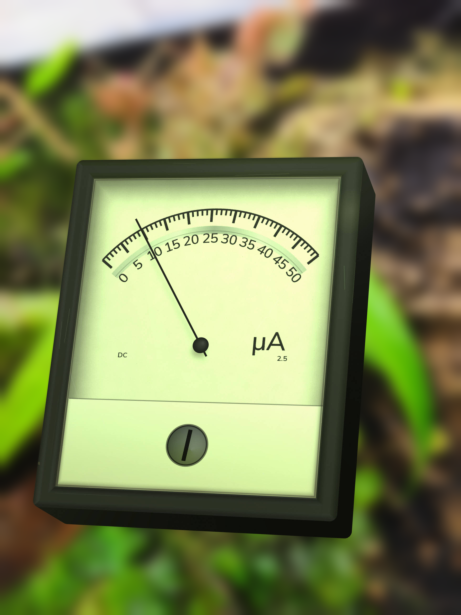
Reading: µA 10
